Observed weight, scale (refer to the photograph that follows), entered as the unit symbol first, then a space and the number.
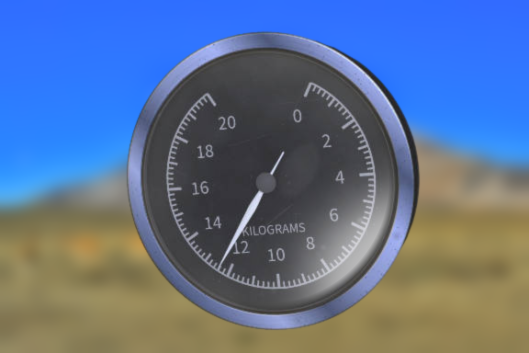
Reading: kg 12.4
